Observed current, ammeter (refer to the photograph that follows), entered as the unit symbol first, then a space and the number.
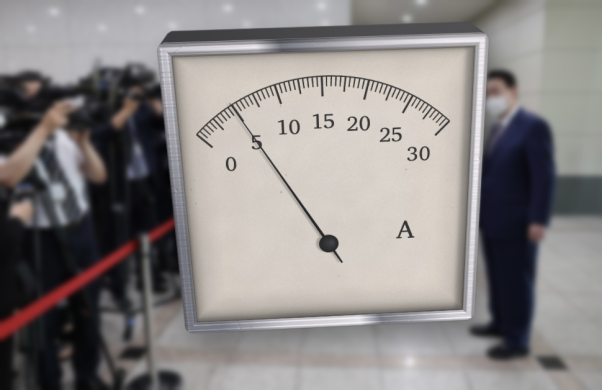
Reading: A 5
